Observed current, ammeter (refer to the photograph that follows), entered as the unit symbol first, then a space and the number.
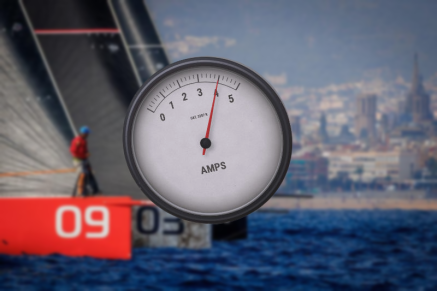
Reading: A 4
